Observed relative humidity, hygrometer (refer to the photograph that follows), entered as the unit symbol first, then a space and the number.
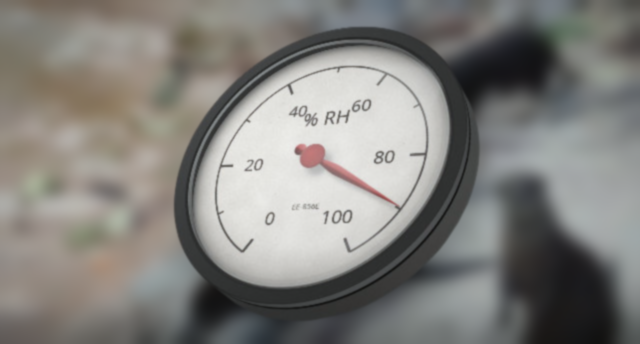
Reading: % 90
